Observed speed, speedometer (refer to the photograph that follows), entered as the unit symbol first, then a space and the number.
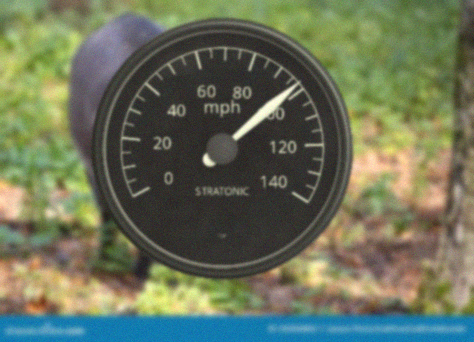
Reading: mph 97.5
